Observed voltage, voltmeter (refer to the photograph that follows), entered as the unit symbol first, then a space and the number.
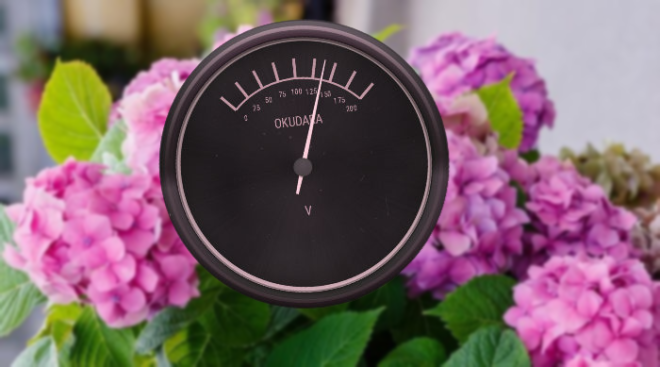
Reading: V 137.5
